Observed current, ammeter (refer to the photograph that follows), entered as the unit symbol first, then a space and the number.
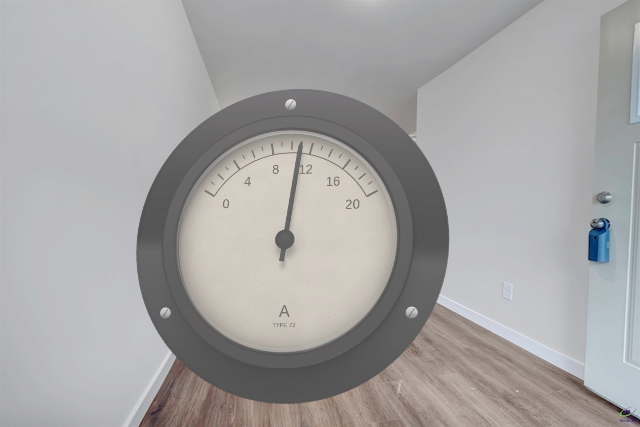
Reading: A 11
